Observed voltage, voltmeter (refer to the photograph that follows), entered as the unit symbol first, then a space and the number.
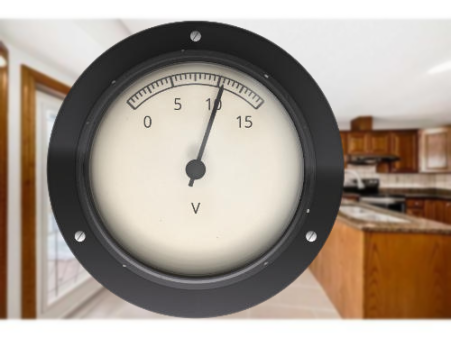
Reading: V 10.5
